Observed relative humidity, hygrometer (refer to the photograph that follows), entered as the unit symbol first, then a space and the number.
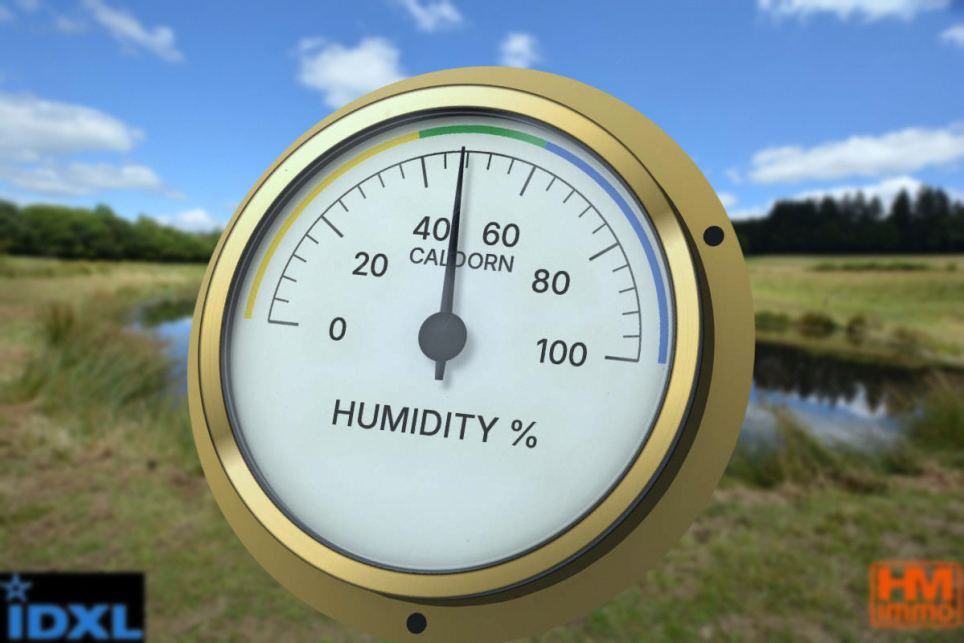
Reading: % 48
